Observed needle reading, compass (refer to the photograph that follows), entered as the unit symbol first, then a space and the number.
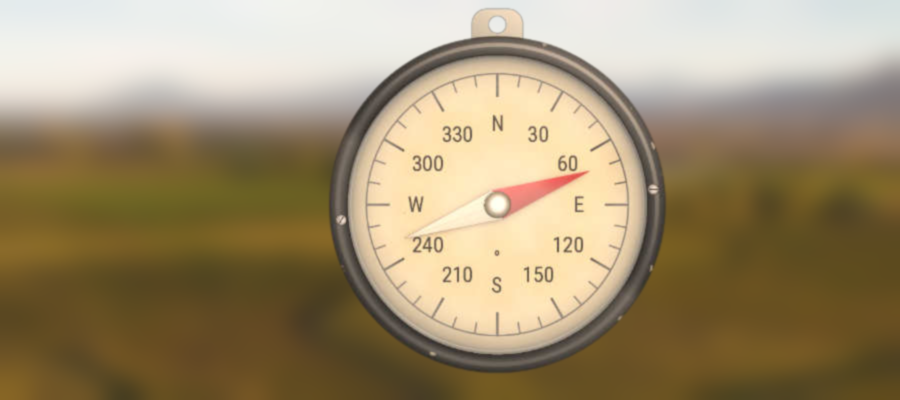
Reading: ° 70
